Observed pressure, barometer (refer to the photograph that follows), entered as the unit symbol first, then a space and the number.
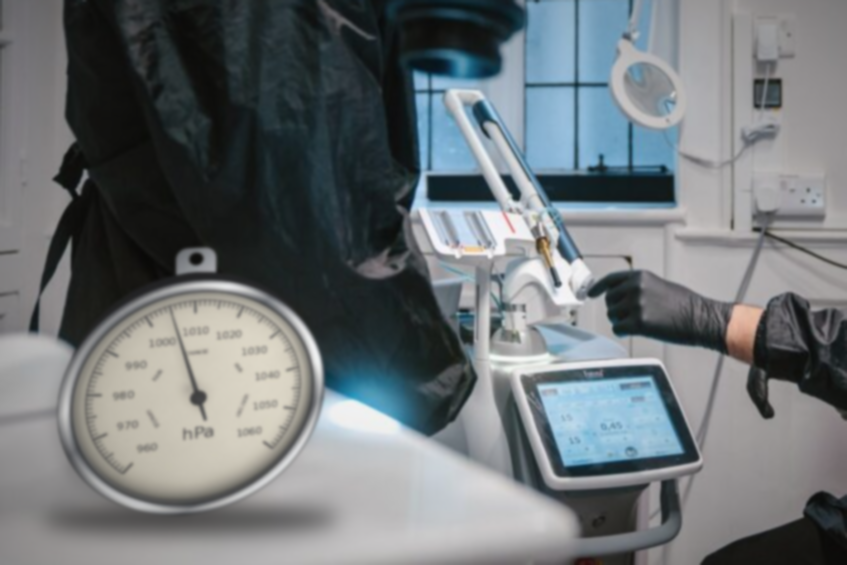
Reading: hPa 1005
